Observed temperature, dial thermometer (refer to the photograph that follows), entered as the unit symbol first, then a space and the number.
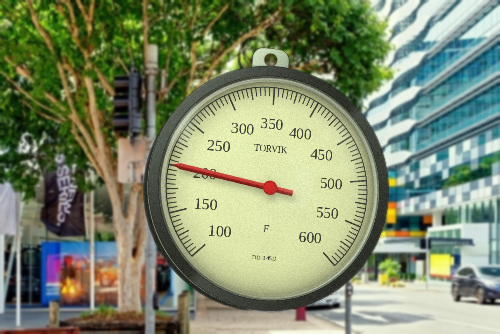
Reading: °F 200
